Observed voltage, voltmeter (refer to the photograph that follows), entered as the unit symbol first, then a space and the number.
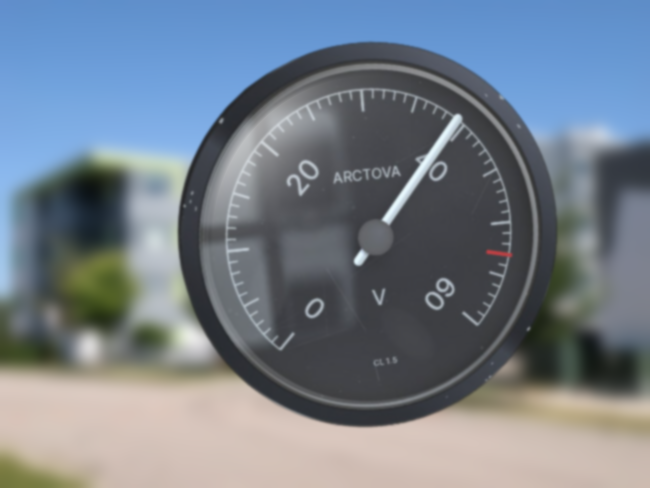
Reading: V 39
